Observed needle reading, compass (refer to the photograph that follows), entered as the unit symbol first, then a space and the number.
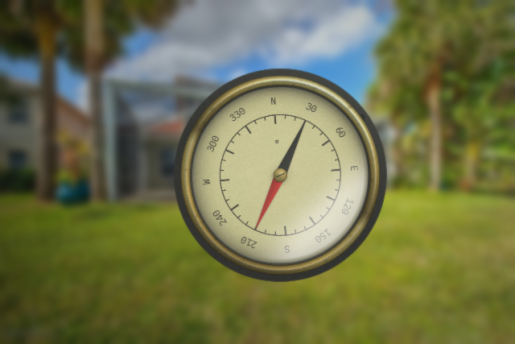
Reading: ° 210
